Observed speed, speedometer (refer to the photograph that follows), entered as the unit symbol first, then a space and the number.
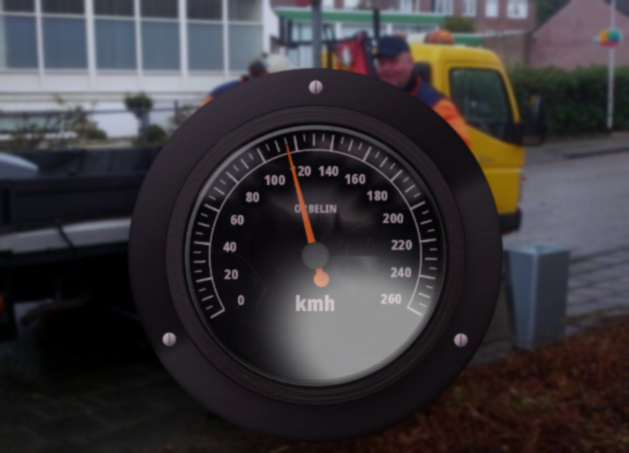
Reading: km/h 115
